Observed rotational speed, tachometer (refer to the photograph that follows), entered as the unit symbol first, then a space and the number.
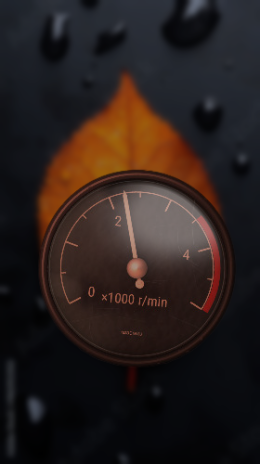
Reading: rpm 2250
